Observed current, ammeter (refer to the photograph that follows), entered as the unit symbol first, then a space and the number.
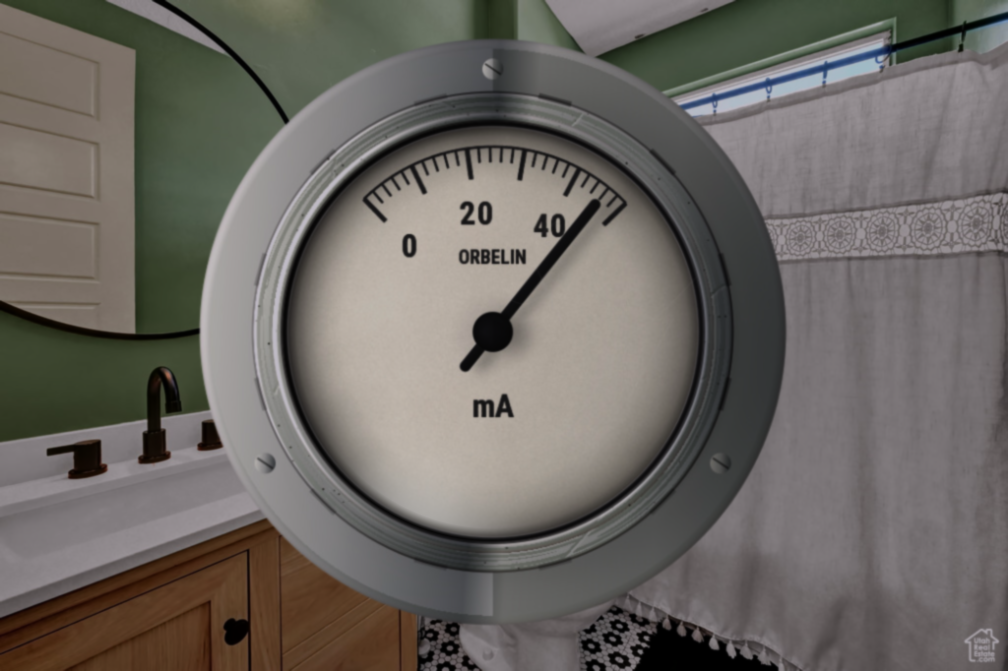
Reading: mA 46
